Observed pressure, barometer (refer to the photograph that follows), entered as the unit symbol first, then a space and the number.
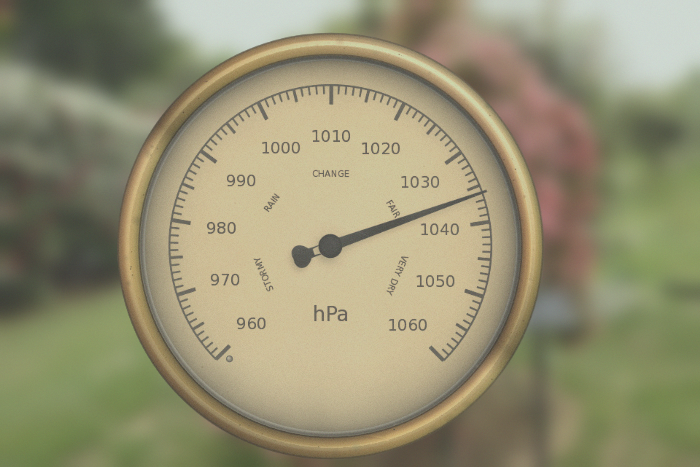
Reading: hPa 1036
